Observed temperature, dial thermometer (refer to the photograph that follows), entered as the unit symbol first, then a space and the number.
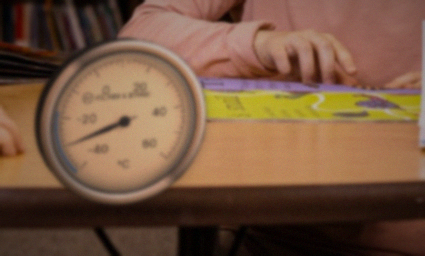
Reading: °C -30
